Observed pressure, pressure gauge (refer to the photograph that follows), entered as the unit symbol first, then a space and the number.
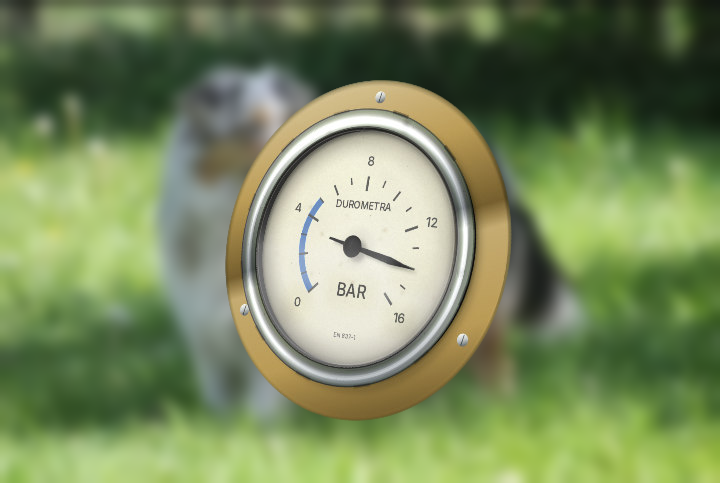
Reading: bar 14
